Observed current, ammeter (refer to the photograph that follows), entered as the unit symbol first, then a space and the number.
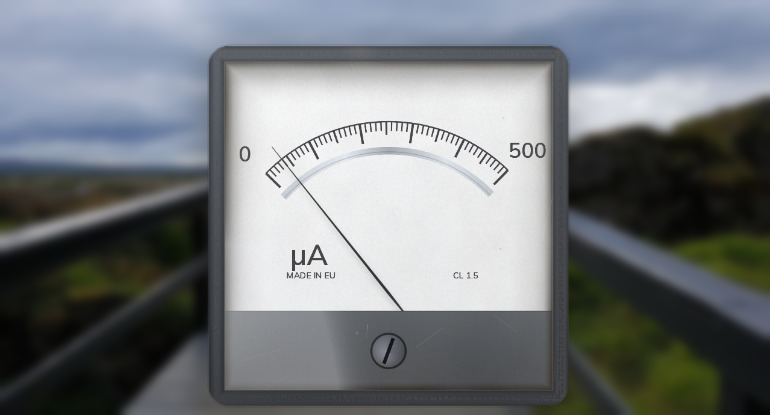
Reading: µA 40
